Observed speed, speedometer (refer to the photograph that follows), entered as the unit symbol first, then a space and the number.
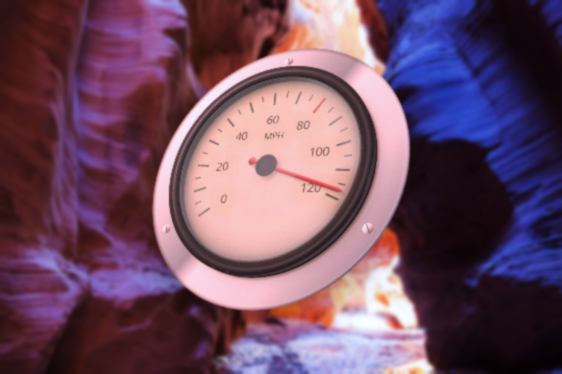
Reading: mph 117.5
